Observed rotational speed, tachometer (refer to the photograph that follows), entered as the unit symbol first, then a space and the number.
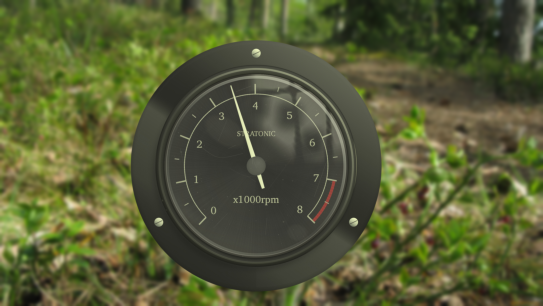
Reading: rpm 3500
